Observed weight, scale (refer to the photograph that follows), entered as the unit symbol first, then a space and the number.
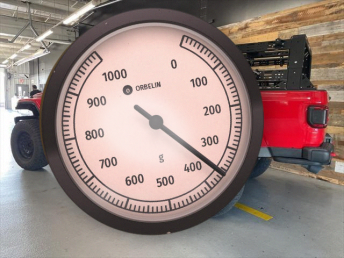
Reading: g 360
